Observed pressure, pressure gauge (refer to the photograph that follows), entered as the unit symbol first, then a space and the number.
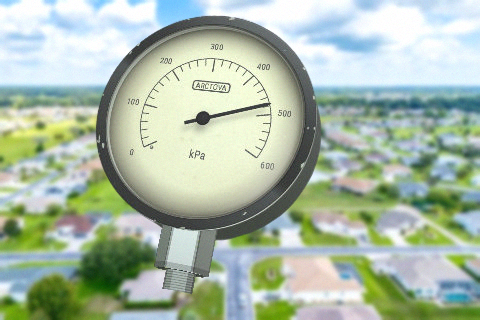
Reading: kPa 480
